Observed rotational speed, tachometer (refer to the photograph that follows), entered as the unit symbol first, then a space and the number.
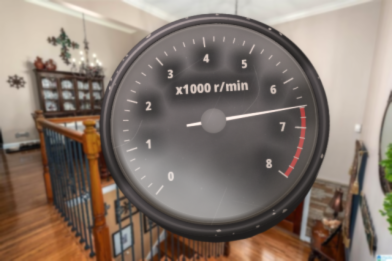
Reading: rpm 6600
